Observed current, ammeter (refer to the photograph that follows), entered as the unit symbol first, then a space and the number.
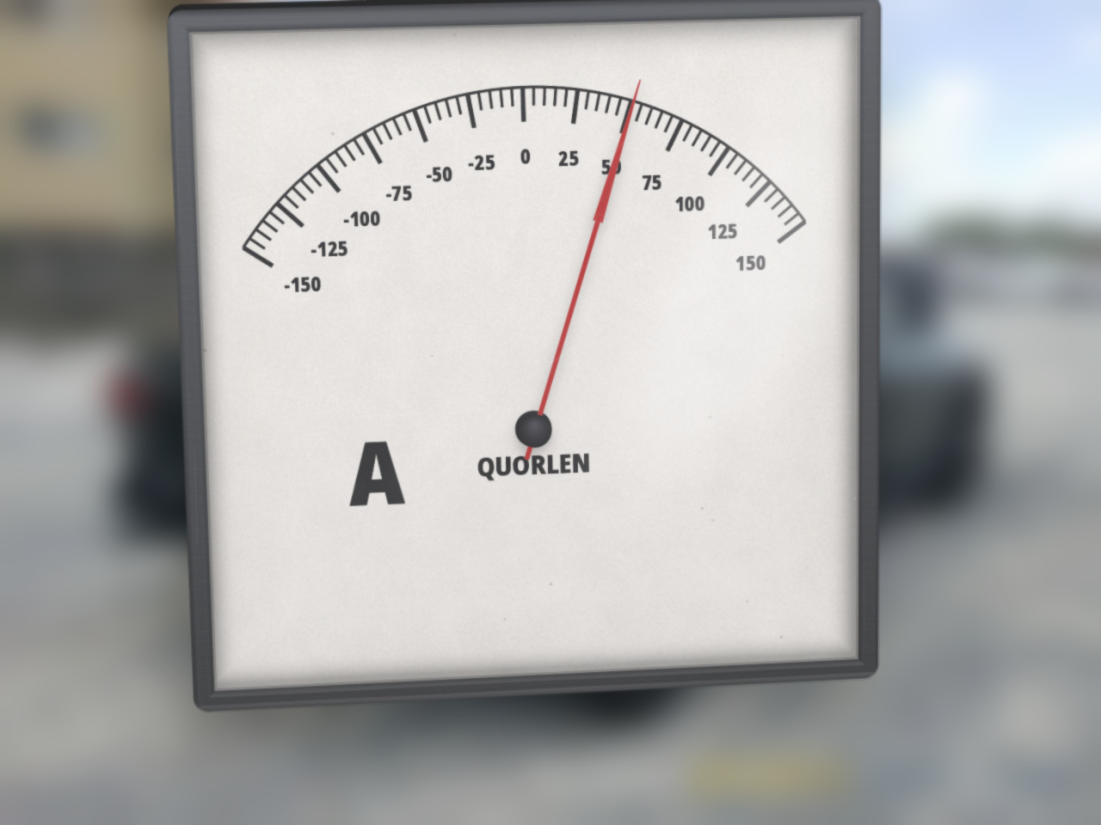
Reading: A 50
